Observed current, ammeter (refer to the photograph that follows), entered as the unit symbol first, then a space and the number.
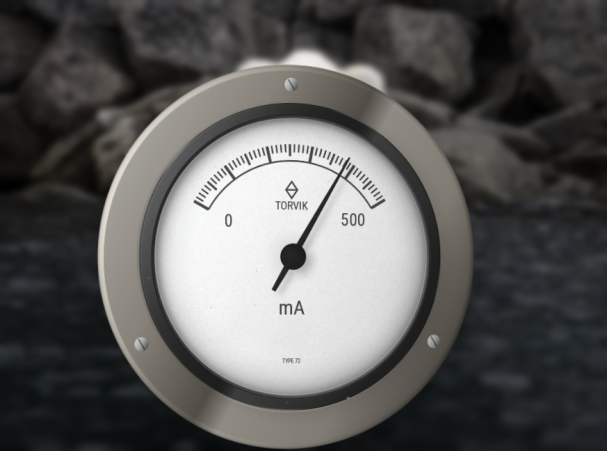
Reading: mA 380
